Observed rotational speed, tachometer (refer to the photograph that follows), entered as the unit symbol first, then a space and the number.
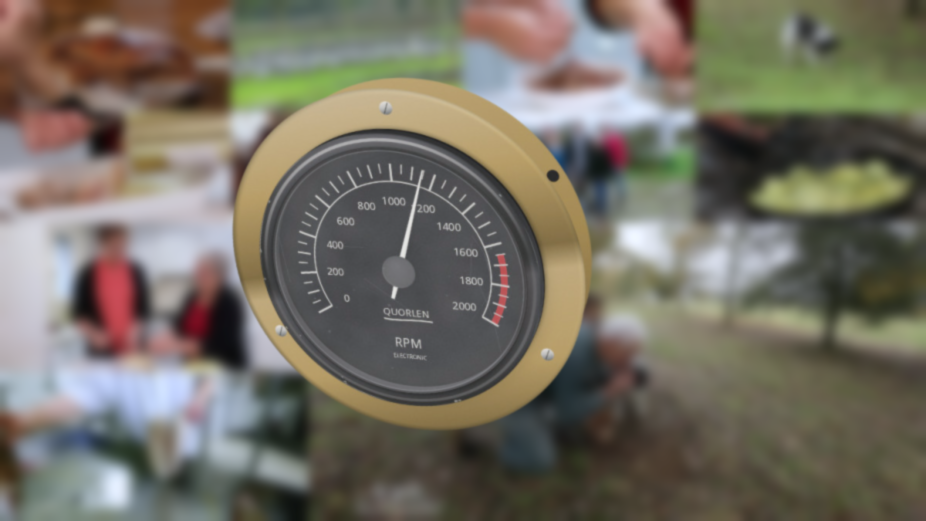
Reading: rpm 1150
